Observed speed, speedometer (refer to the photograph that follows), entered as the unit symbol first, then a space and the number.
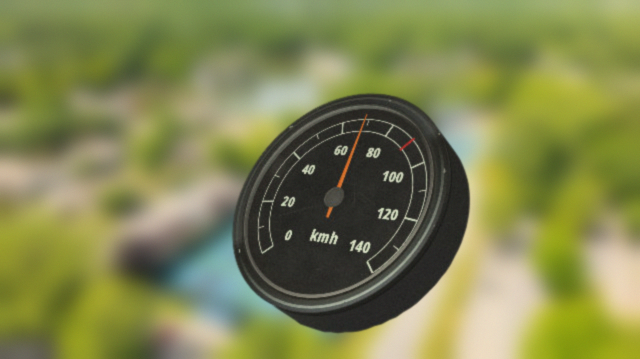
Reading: km/h 70
